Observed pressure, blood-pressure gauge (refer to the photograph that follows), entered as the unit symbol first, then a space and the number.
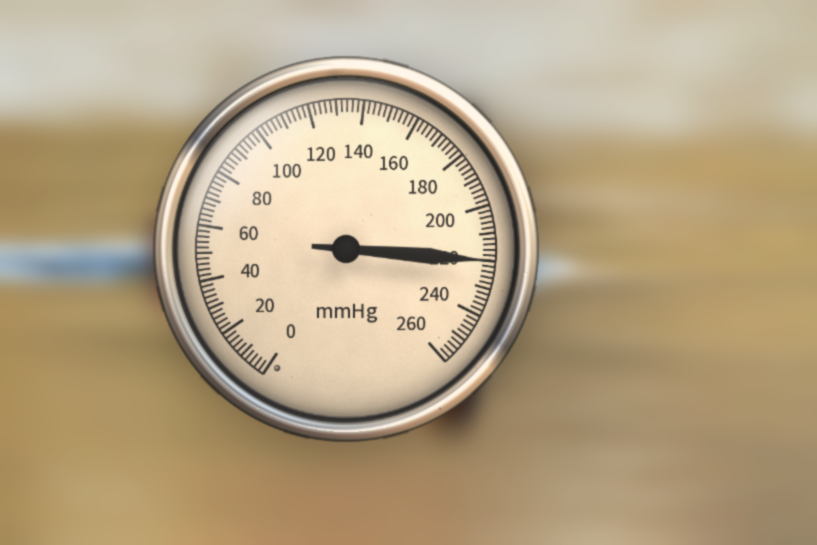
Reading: mmHg 220
